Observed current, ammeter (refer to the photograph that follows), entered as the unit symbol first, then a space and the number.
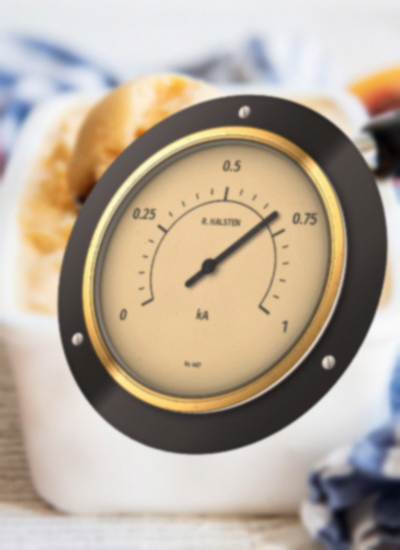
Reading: kA 0.7
